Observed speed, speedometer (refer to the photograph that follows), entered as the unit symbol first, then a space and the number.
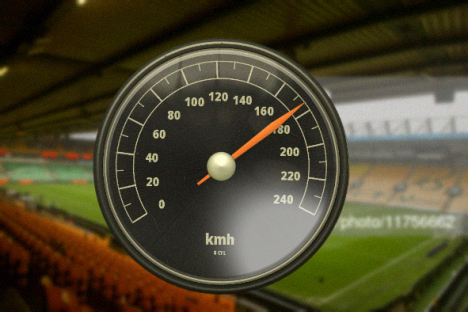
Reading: km/h 175
